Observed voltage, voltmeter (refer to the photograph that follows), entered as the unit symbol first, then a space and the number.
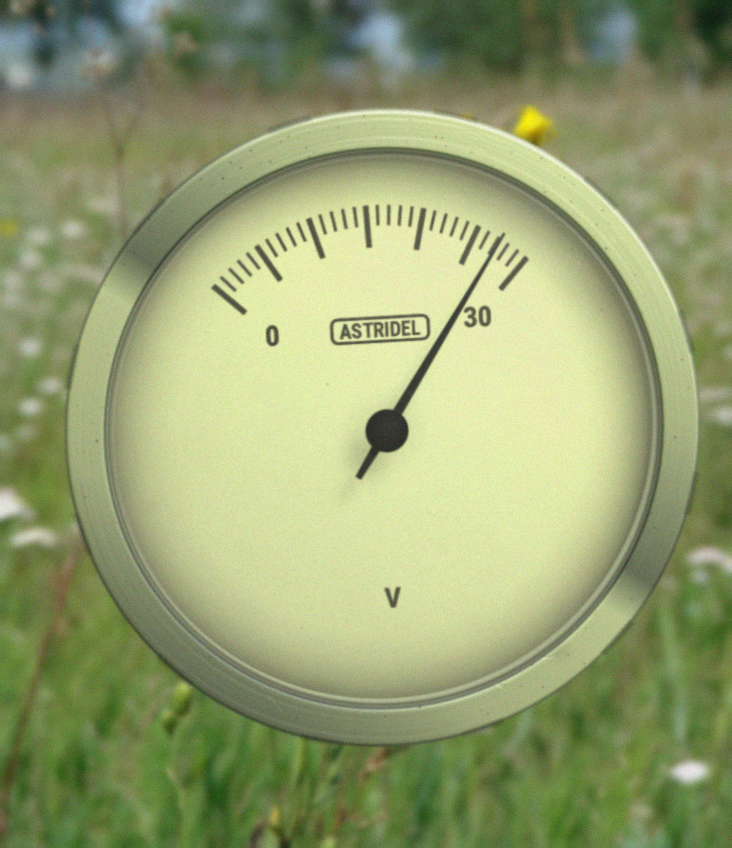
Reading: V 27
